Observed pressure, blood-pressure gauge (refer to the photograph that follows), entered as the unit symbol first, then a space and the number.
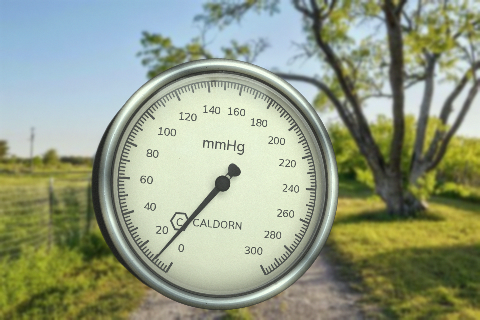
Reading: mmHg 10
